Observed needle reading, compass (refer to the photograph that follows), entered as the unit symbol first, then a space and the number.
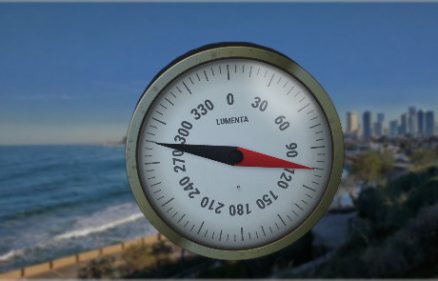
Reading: ° 105
